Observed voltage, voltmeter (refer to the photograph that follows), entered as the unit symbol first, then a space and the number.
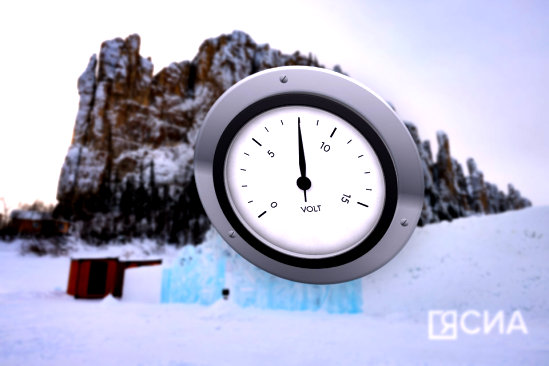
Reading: V 8
